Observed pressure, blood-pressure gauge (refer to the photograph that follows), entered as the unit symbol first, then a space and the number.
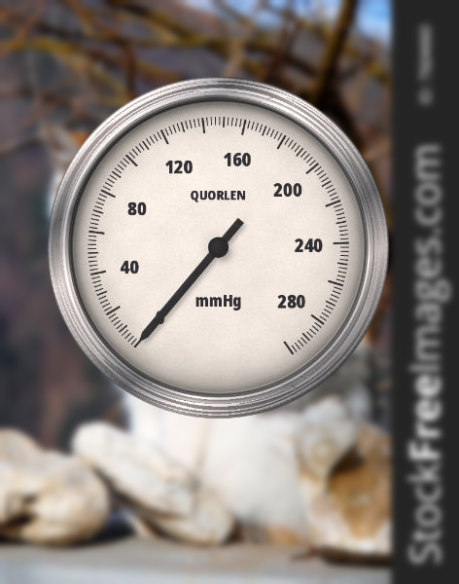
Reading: mmHg 0
